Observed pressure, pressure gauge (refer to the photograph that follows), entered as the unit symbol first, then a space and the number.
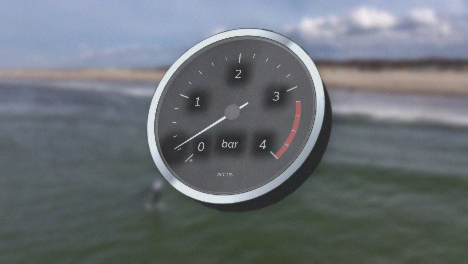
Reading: bar 0.2
